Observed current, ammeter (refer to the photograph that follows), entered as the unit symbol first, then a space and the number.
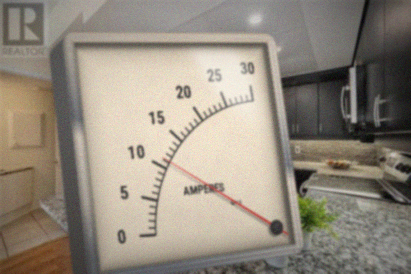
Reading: A 11
